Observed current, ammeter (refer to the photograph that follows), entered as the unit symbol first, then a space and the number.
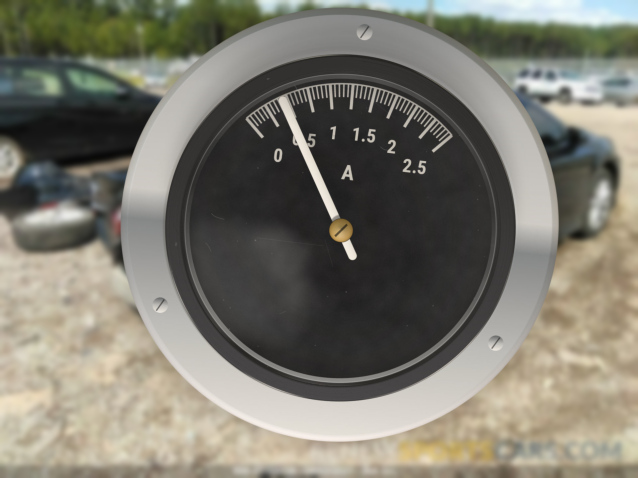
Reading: A 0.45
